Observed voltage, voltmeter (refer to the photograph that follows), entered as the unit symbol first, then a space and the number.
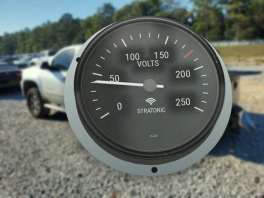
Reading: V 40
